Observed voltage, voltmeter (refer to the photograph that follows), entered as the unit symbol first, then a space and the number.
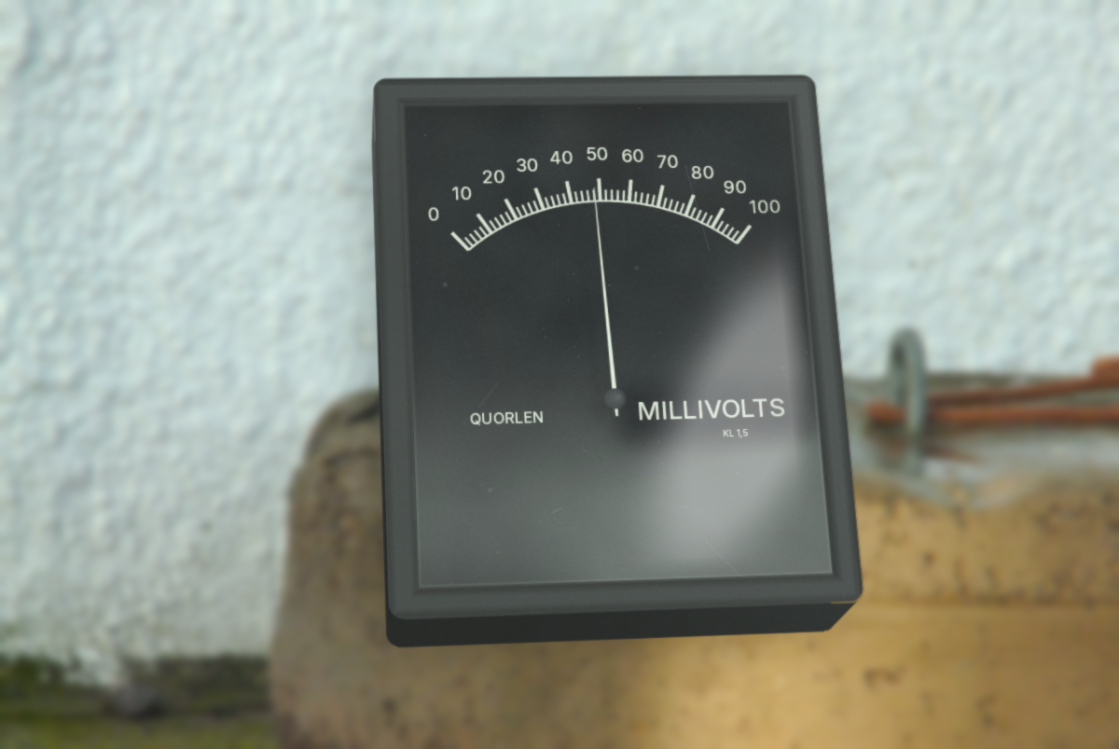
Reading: mV 48
